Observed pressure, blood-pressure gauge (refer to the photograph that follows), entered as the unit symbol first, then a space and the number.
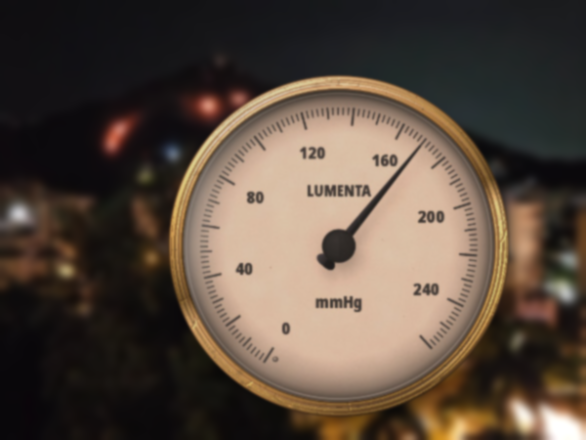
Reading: mmHg 170
